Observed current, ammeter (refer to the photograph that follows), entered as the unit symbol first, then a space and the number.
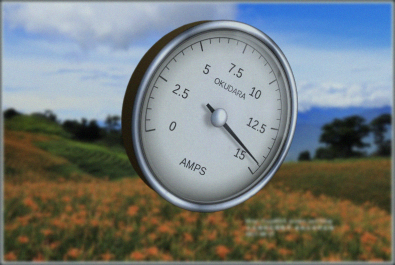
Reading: A 14.5
